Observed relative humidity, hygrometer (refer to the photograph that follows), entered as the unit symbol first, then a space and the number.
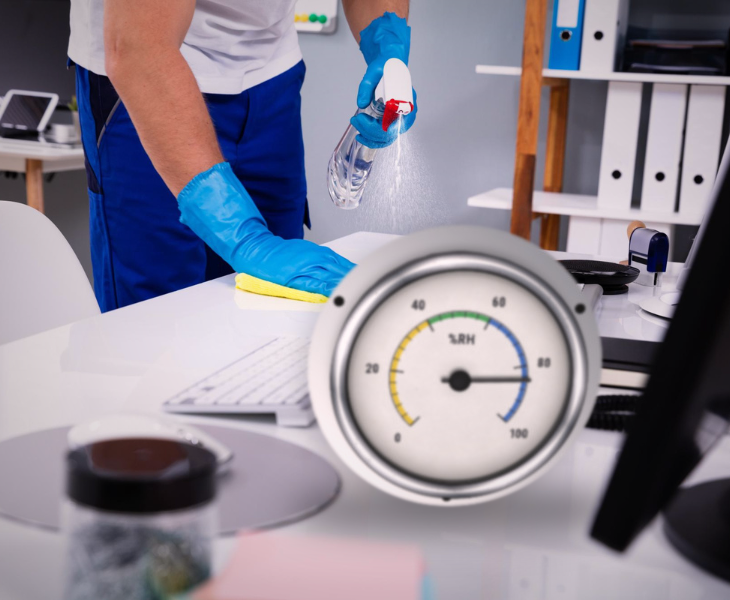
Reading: % 84
